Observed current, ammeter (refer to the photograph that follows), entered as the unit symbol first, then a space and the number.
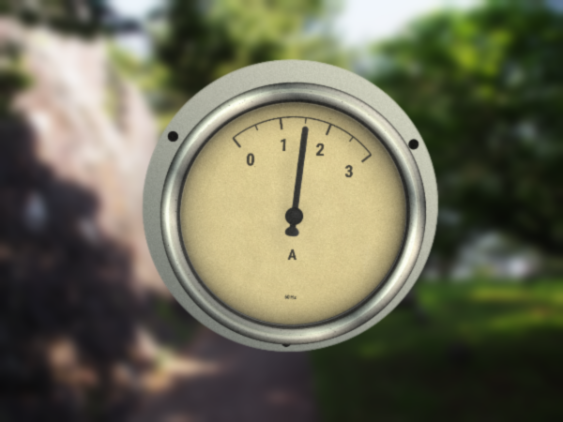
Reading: A 1.5
